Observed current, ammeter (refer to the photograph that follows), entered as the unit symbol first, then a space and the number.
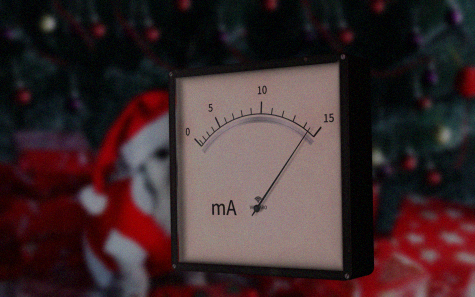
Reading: mA 14.5
